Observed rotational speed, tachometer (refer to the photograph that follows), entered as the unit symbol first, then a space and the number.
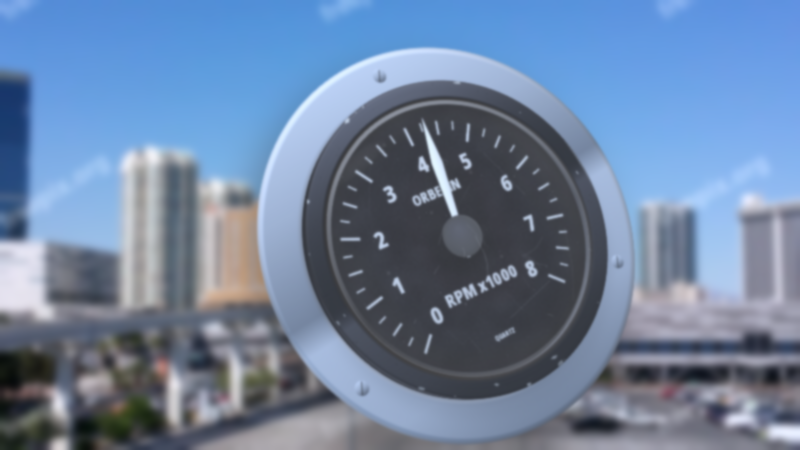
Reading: rpm 4250
